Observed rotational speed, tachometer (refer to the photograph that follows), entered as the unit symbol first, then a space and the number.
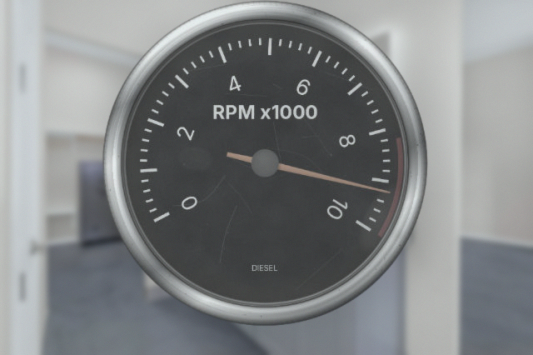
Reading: rpm 9200
